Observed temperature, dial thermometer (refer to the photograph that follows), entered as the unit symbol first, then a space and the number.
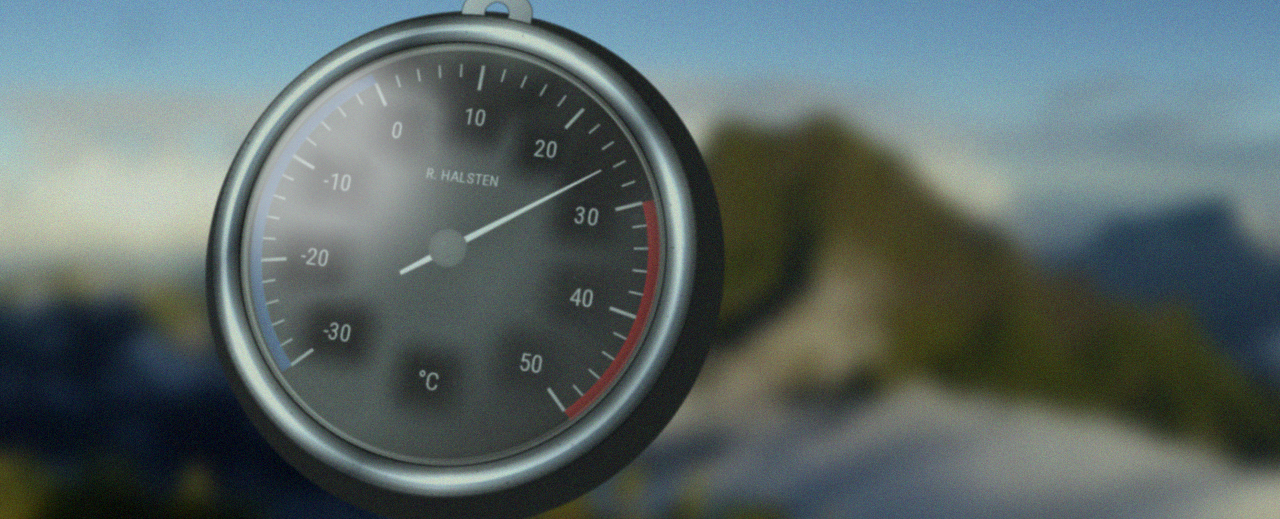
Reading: °C 26
